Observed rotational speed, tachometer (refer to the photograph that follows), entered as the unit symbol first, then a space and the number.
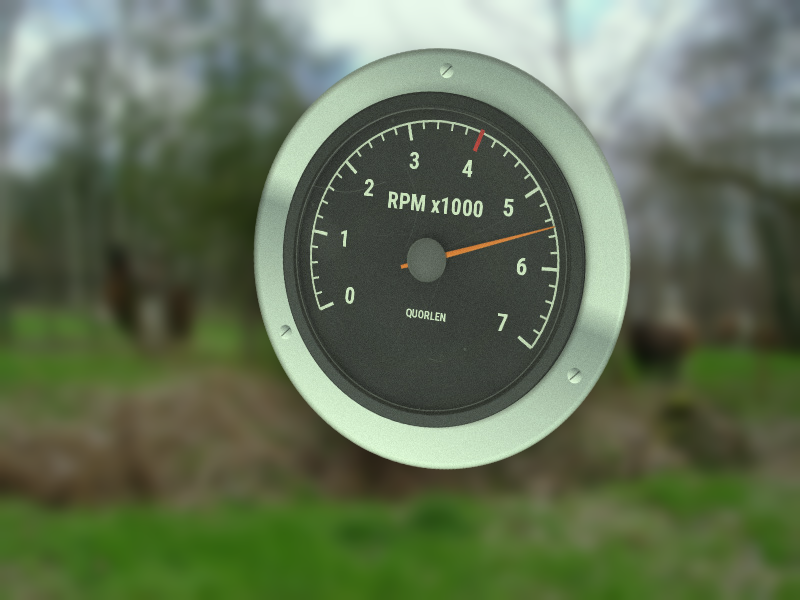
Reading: rpm 5500
